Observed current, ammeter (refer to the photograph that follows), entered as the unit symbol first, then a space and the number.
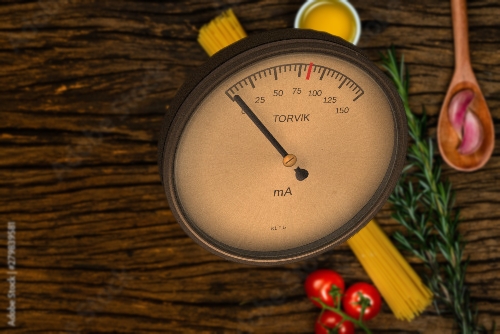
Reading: mA 5
